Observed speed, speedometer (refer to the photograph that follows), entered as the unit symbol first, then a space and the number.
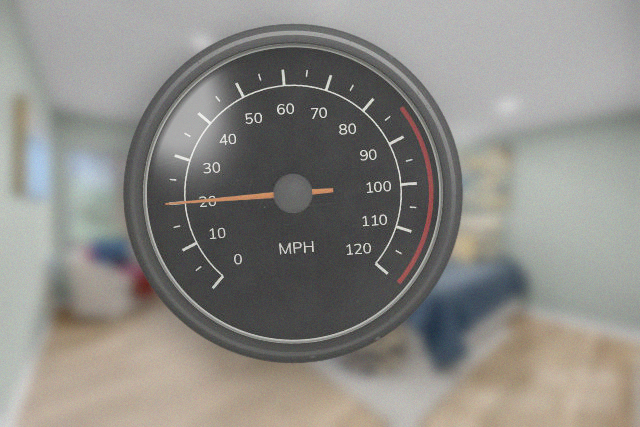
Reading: mph 20
